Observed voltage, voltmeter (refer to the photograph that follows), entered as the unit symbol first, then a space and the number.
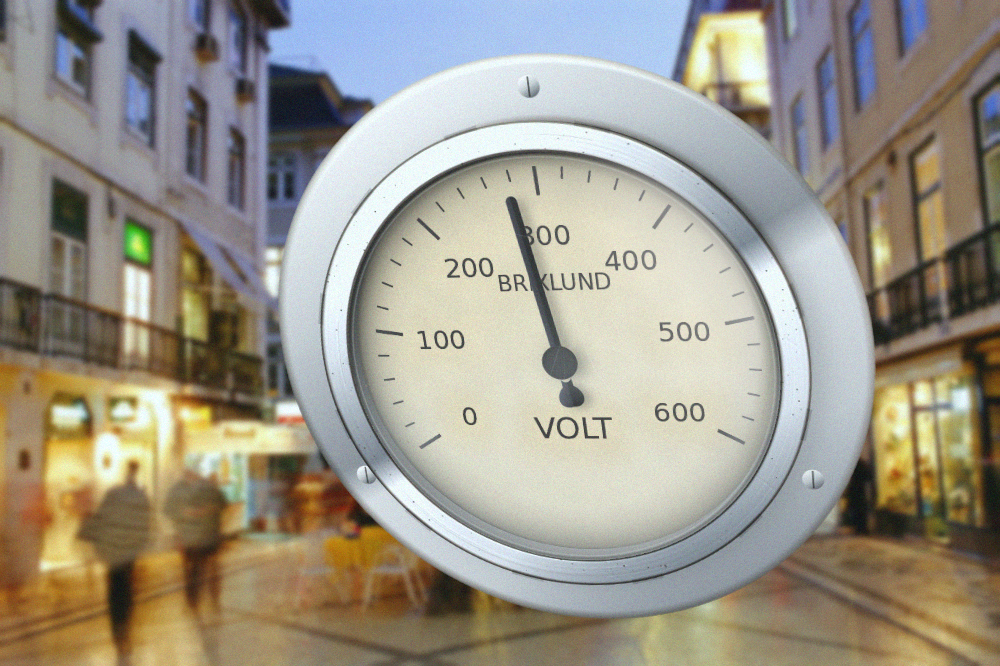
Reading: V 280
